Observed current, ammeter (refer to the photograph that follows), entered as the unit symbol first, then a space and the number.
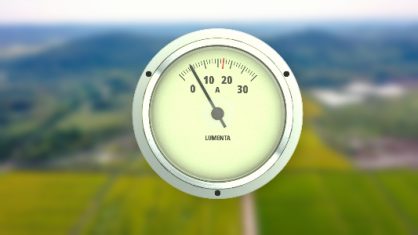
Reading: A 5
